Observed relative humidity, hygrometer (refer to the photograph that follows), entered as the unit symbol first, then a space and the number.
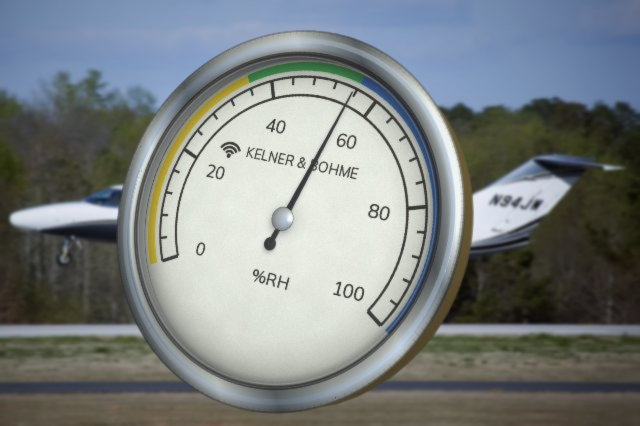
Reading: % 56
